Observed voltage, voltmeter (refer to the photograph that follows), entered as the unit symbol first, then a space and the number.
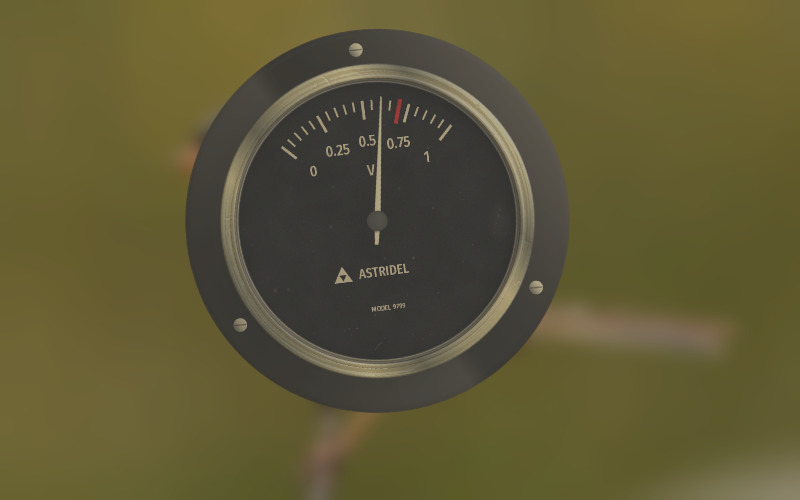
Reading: V 0.6
